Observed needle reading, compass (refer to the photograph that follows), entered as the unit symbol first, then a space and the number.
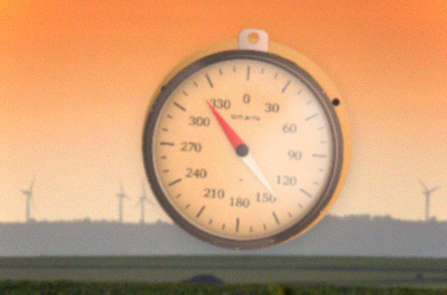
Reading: ° 320
